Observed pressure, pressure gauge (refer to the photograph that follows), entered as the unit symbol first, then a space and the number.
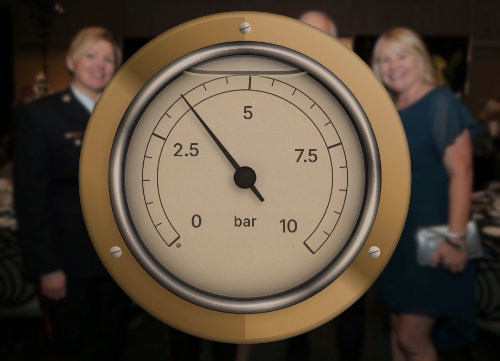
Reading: bar 3.5
